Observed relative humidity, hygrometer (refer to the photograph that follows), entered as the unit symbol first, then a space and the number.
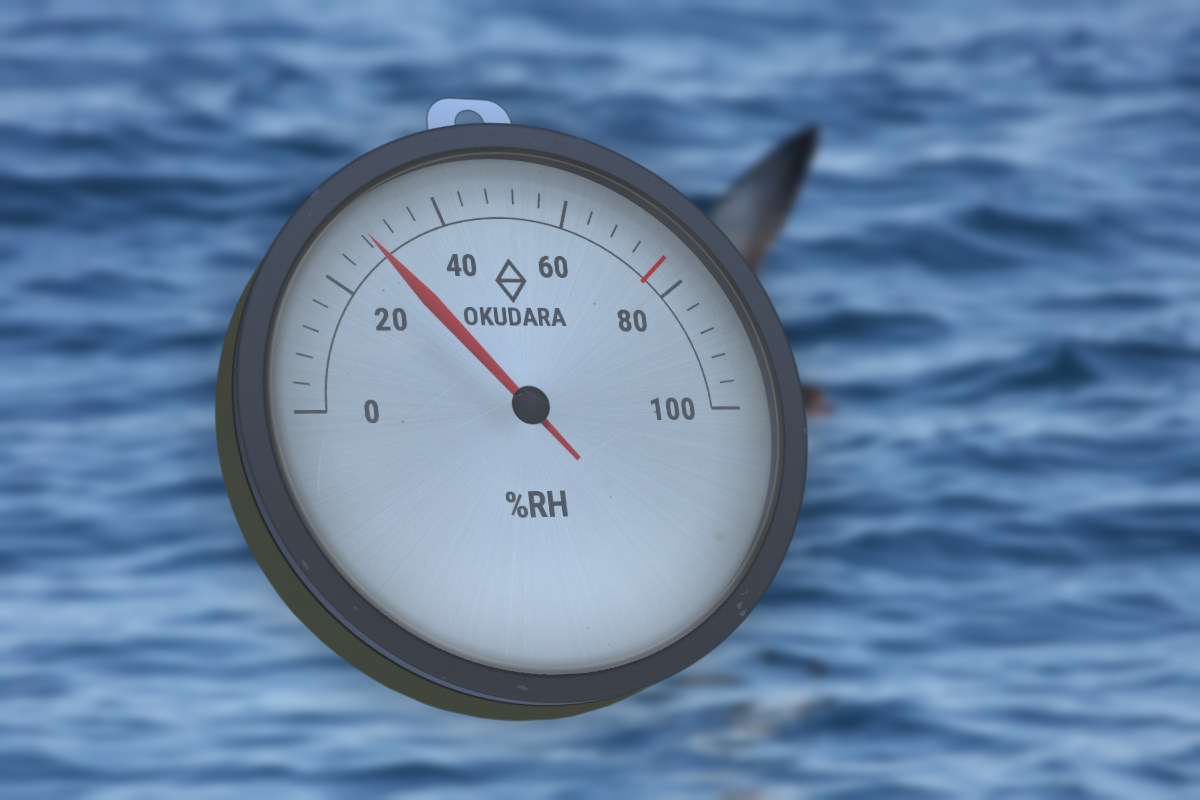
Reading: % 28
